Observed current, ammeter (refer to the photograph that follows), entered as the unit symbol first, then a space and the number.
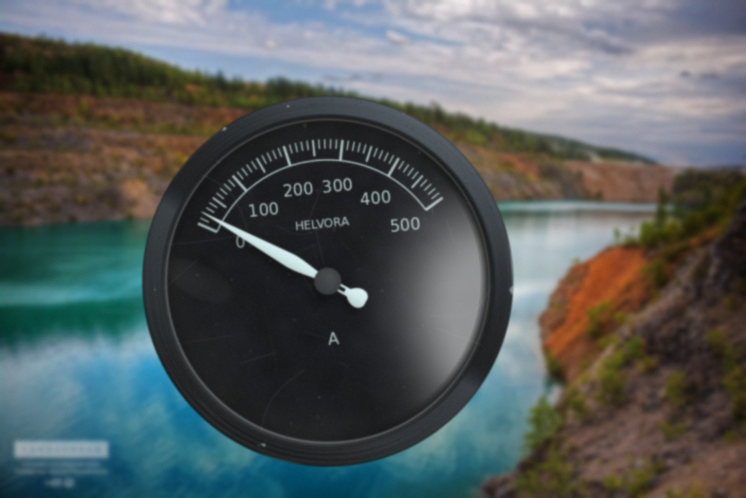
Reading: A 20
